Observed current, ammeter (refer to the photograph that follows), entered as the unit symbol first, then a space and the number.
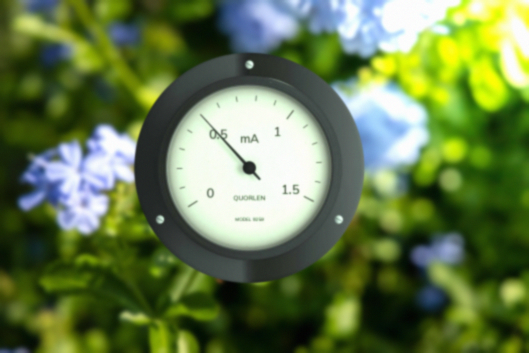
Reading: mA 0.5
